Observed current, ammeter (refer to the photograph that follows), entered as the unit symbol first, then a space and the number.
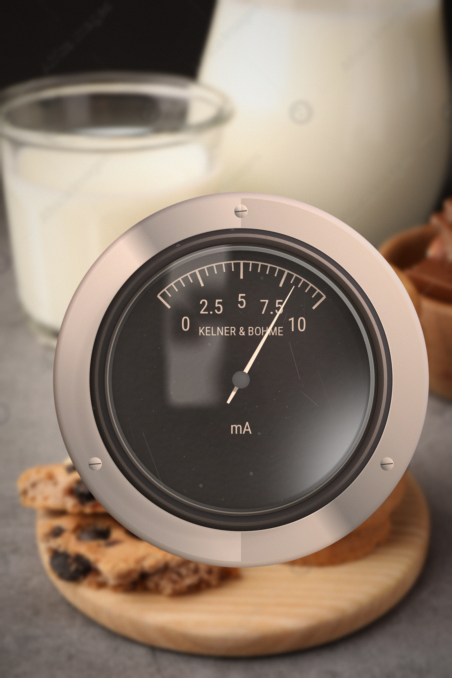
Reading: mA 8.25
